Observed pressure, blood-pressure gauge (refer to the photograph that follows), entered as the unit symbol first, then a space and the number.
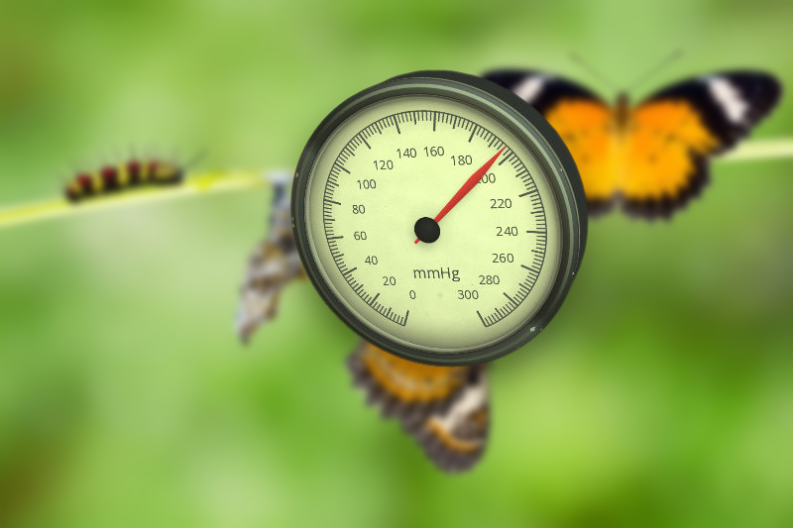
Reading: mmHg 196
